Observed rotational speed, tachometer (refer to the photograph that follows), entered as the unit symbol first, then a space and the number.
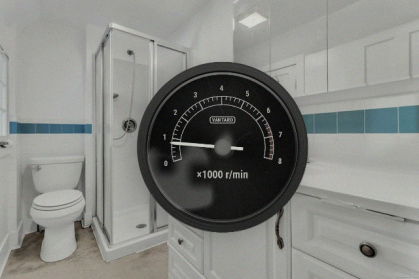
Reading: rpm 800
